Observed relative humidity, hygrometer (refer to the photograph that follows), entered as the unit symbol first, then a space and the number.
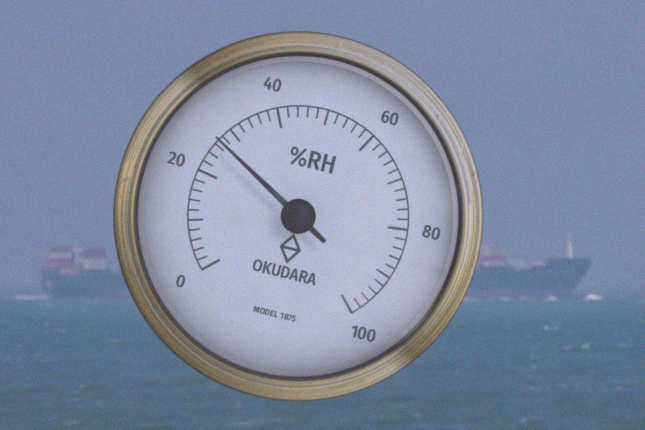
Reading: % 27
